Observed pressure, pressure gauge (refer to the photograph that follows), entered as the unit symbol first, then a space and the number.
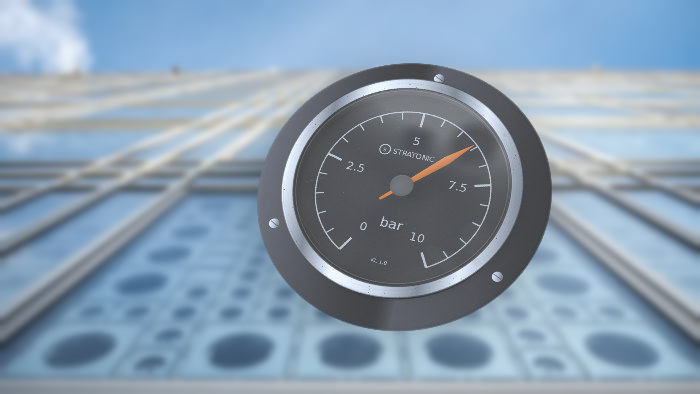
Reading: bar 6.5
